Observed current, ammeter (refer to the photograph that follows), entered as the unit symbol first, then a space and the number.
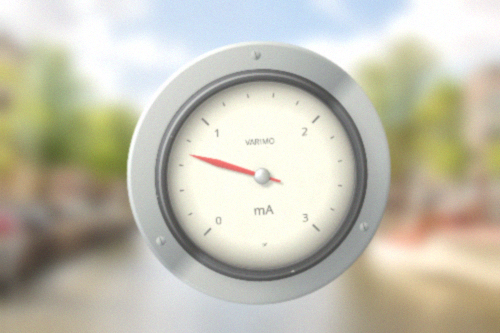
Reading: mA 0.7
